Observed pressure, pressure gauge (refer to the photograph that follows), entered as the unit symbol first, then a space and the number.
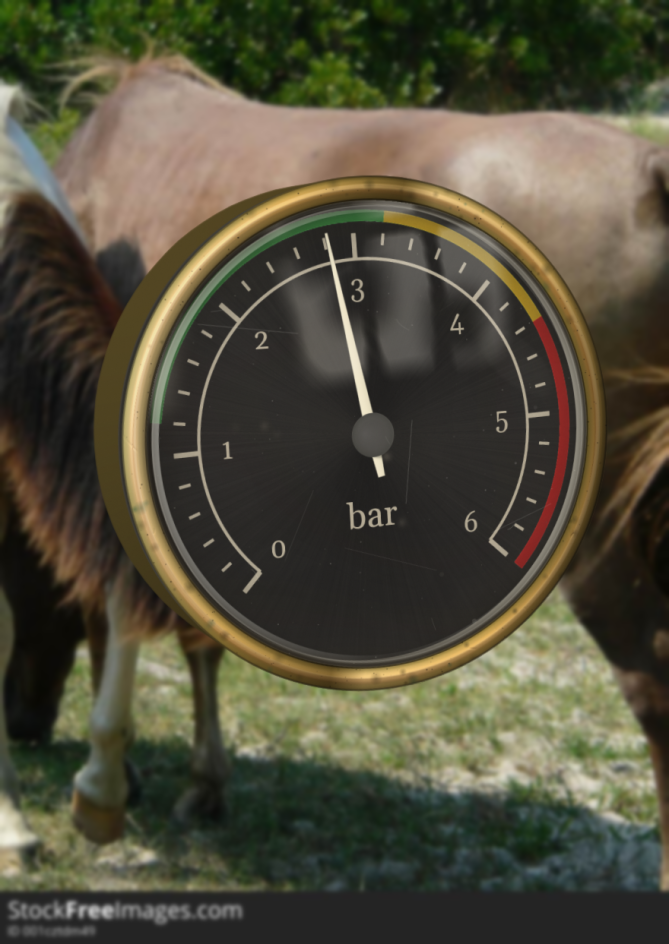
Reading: bar 2.8
